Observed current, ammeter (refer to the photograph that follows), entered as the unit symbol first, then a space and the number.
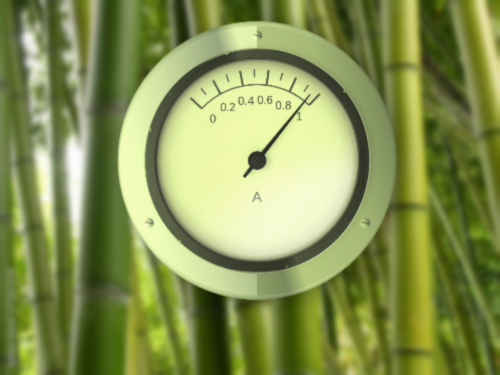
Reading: A 0.95
